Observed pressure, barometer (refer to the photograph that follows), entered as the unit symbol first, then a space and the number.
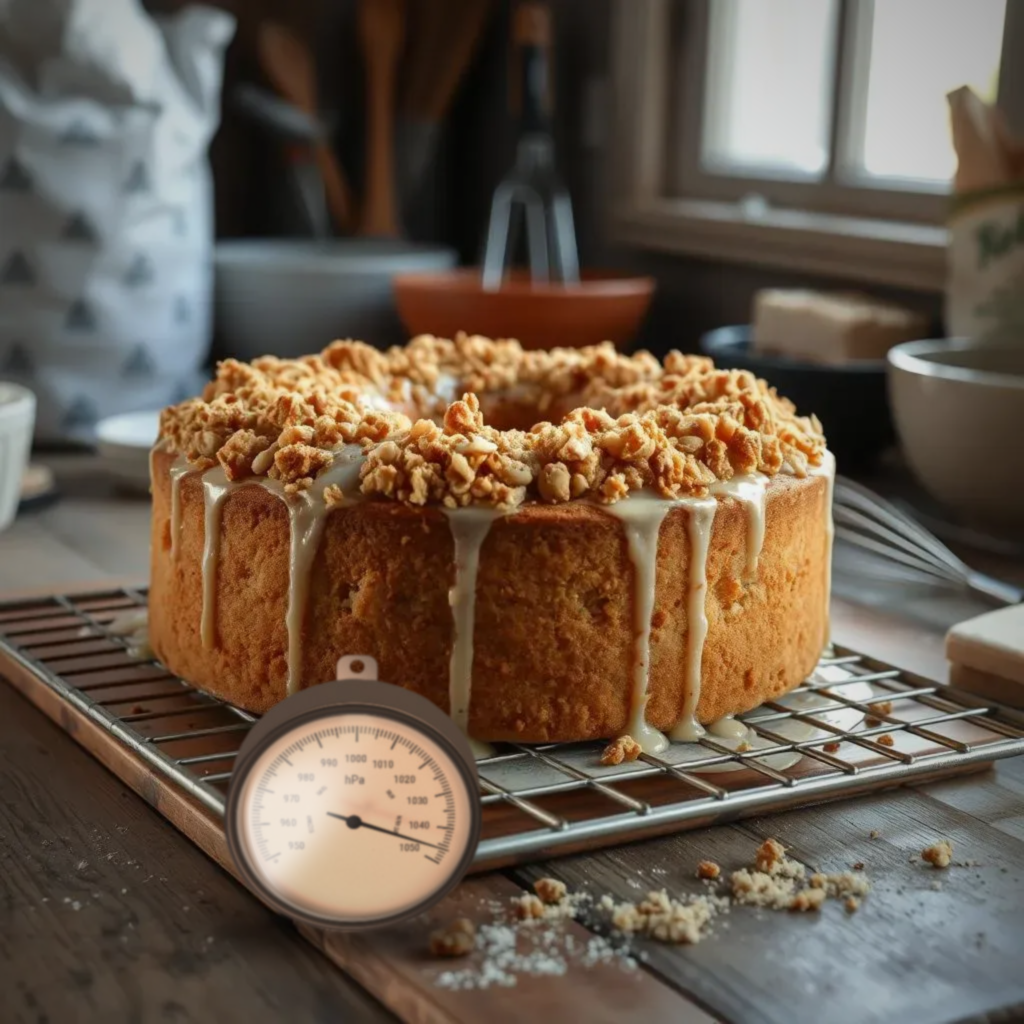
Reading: hPa 1045
